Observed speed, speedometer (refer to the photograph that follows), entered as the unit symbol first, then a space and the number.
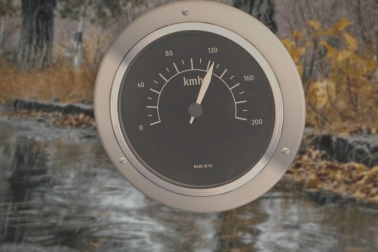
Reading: km/h 125
